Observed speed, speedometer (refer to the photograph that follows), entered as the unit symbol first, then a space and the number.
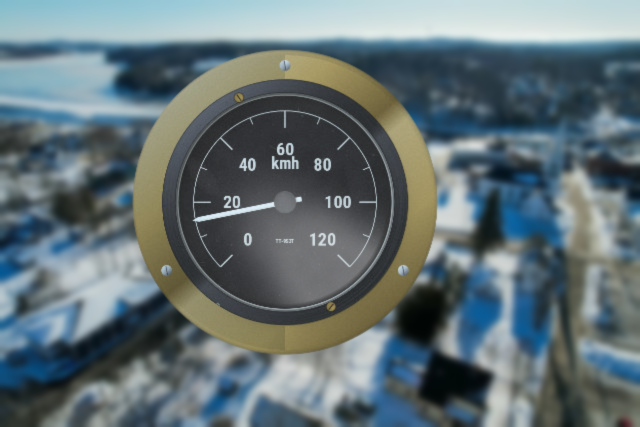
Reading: km/h 15
